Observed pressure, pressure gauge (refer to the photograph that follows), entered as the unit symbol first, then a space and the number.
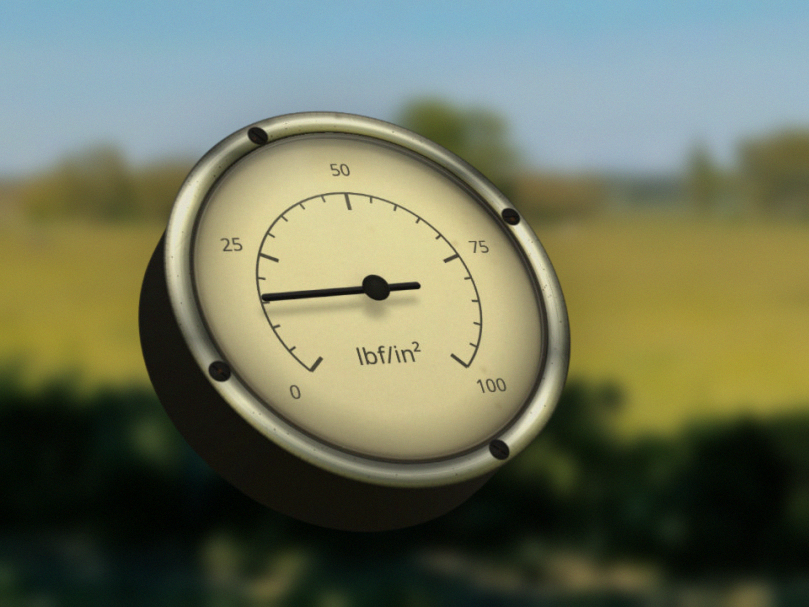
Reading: psi 15
